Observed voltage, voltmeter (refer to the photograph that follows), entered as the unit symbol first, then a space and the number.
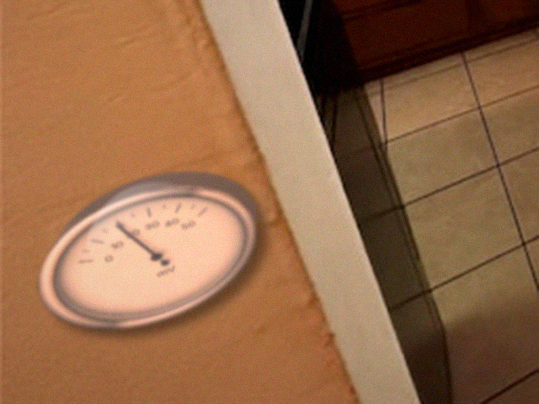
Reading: mV 20
